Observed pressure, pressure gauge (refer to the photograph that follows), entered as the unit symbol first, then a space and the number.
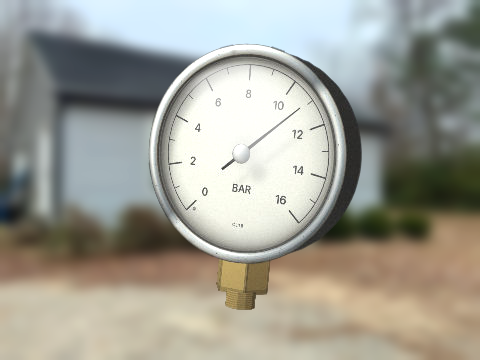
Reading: bar 11
